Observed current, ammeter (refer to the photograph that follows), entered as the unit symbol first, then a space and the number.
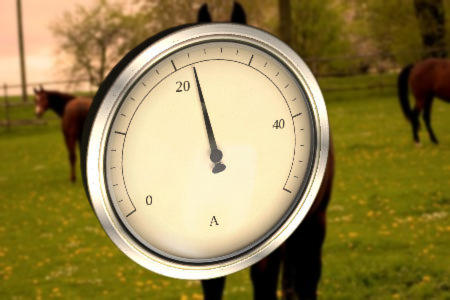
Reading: A 22
